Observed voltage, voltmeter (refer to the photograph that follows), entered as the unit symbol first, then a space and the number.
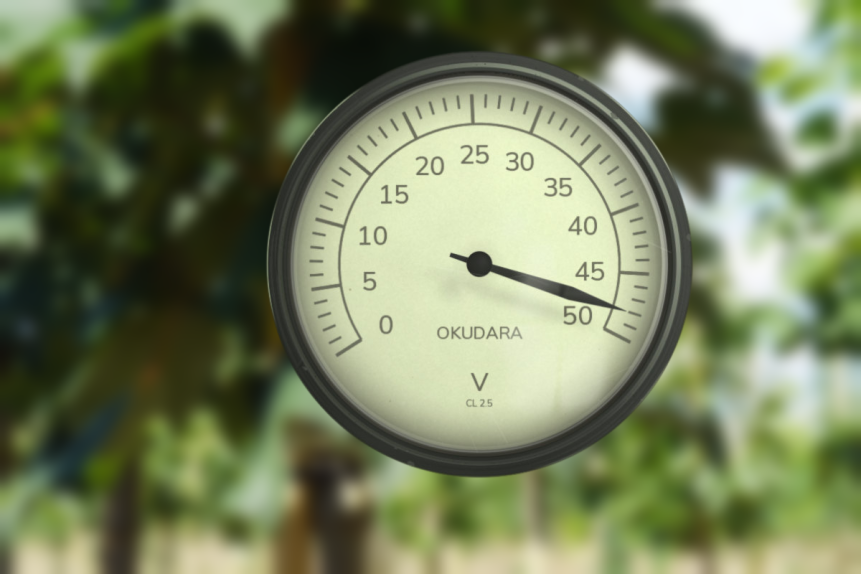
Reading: V 48
